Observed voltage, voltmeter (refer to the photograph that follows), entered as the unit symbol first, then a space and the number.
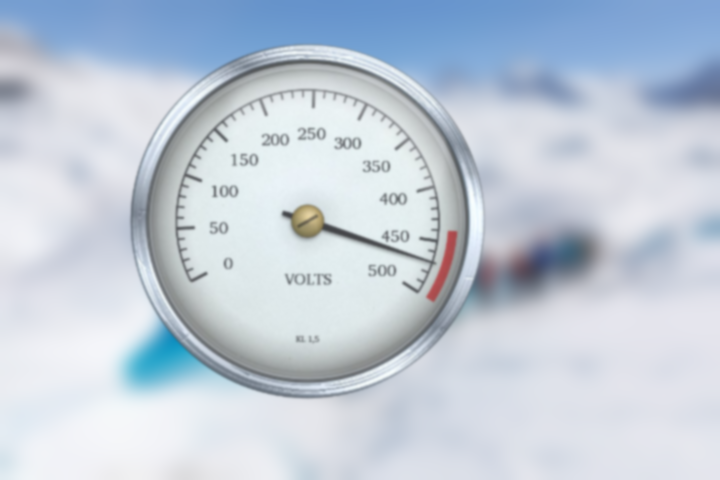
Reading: V 470
